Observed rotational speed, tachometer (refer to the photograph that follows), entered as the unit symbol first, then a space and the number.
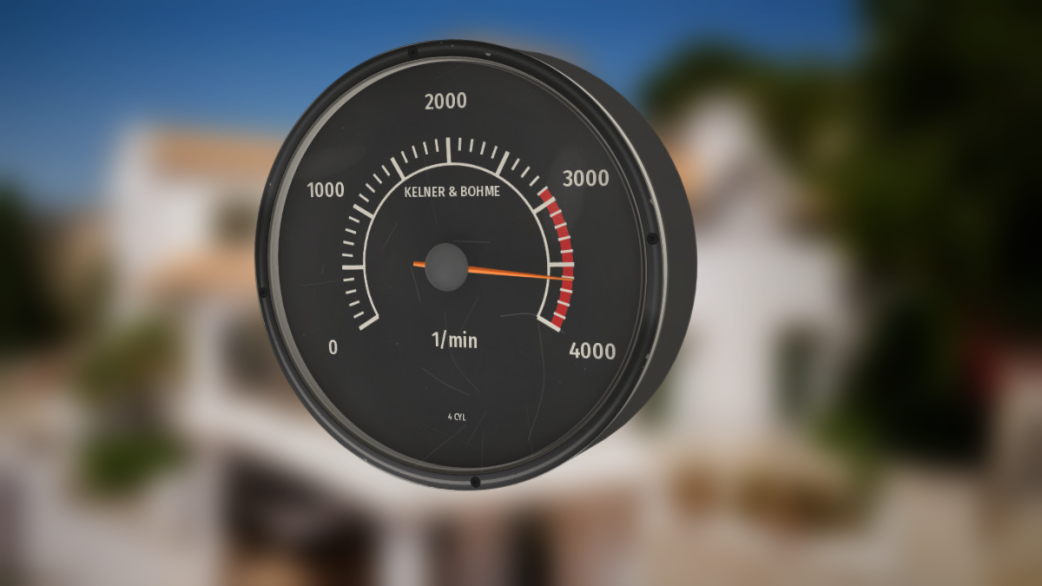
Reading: rpm 3600
